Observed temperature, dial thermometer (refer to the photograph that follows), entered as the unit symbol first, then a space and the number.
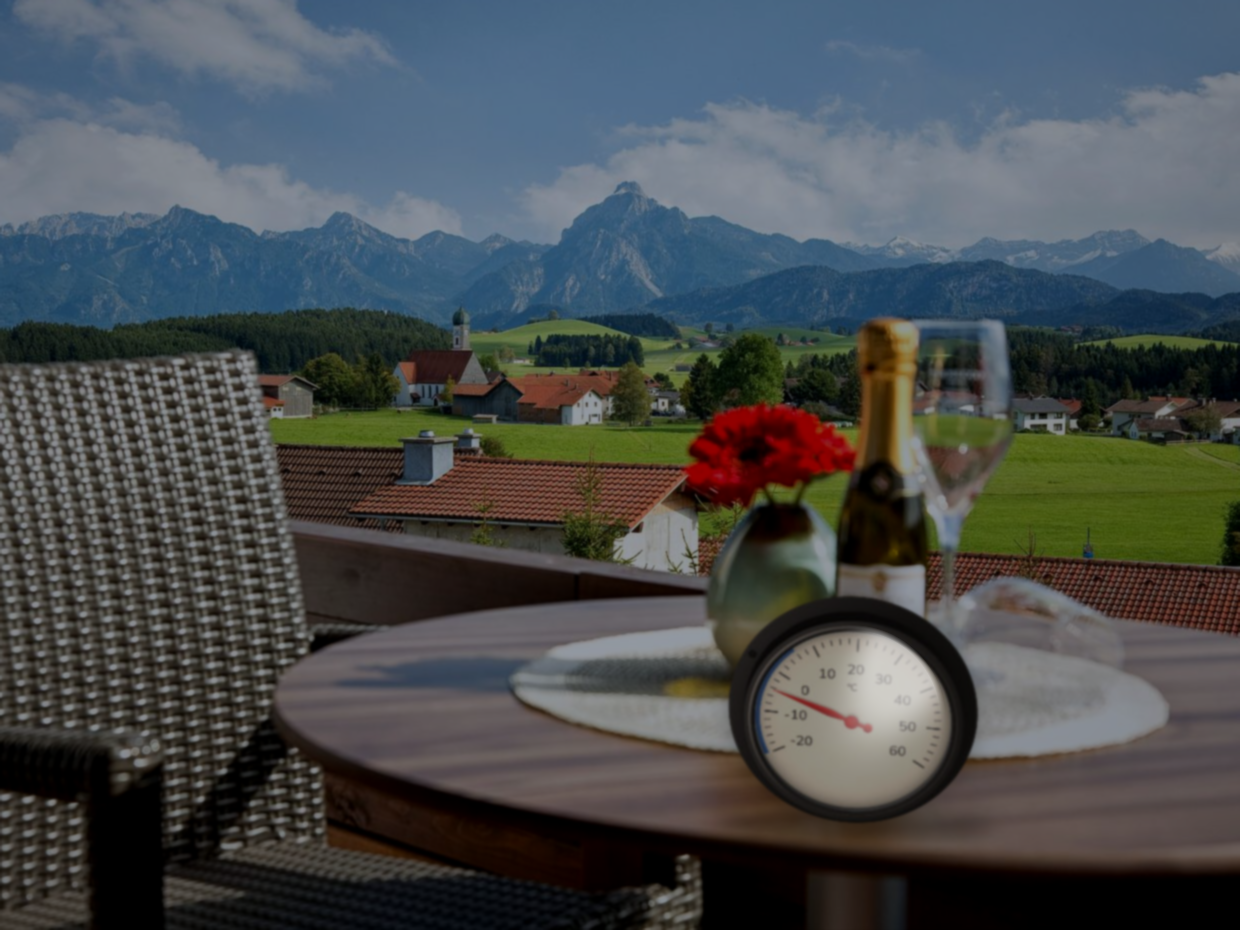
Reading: °C -4
